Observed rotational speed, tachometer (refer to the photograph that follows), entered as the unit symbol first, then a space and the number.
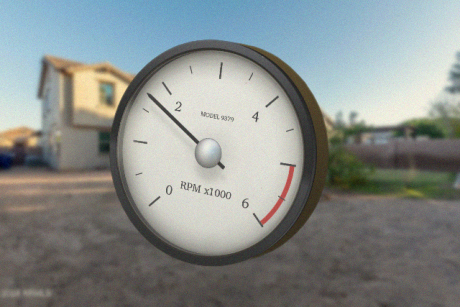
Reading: rpm 1750
